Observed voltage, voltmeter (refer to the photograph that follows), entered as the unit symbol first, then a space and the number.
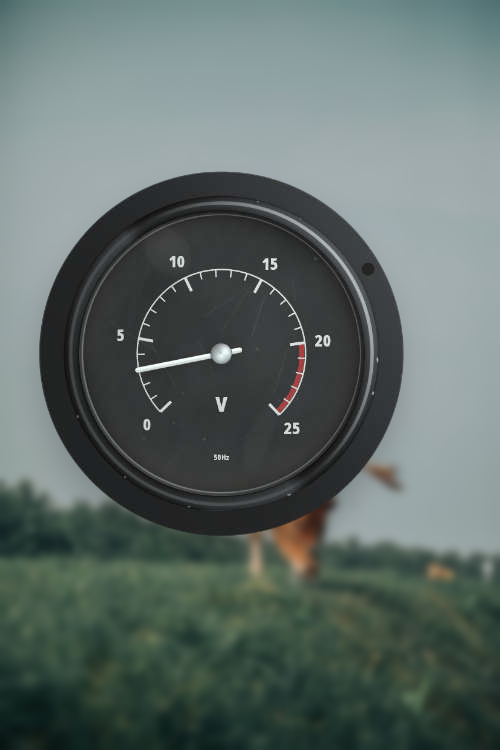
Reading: V 3
